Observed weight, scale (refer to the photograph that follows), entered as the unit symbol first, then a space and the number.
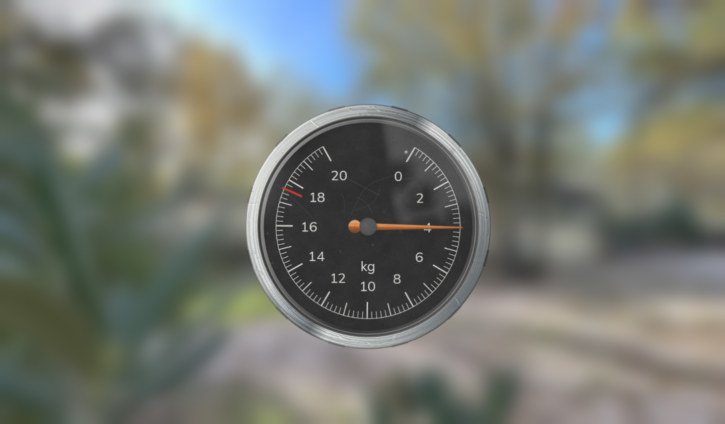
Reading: kg 4
